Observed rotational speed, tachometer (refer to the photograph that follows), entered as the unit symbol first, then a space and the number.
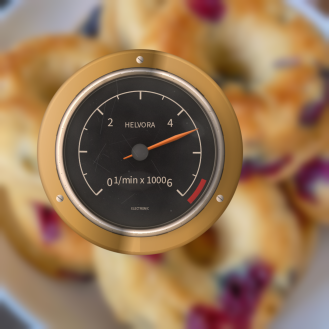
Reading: rpm 4500
